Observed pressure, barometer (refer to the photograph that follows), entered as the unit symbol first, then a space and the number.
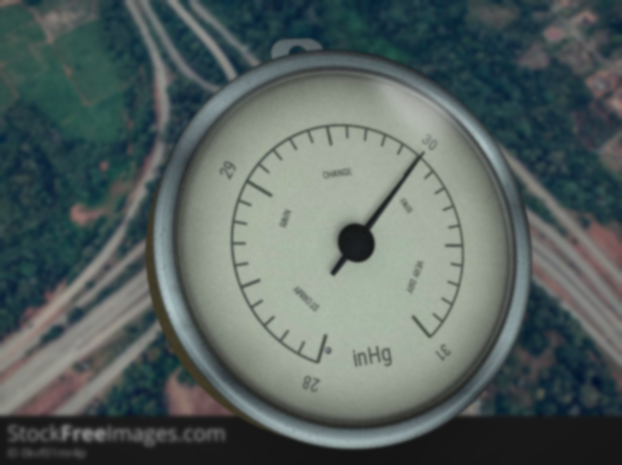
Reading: inHg 30
